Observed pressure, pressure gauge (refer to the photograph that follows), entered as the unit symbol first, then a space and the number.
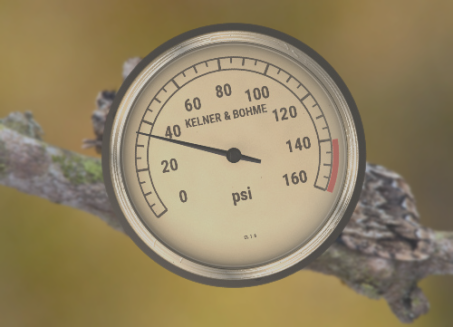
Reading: psi 35
